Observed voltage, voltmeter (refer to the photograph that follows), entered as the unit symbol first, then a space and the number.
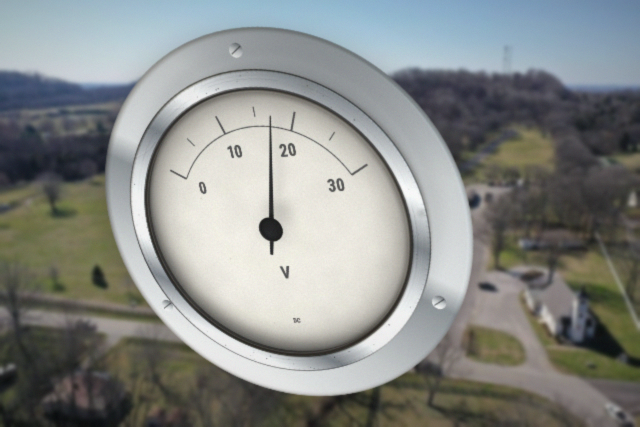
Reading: V 17.5
